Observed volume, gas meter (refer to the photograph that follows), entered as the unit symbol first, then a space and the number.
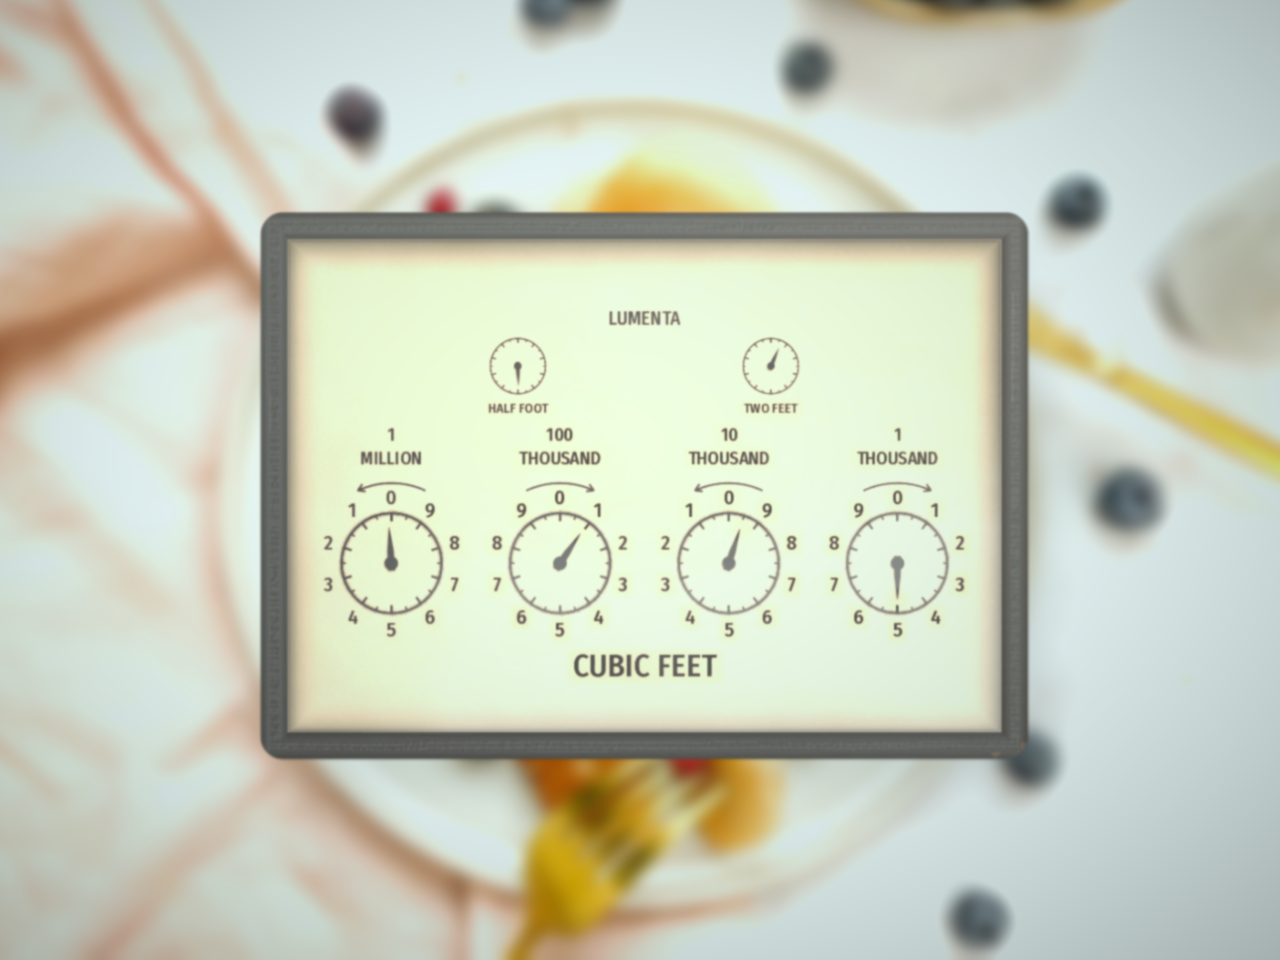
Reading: ft³ 9500
